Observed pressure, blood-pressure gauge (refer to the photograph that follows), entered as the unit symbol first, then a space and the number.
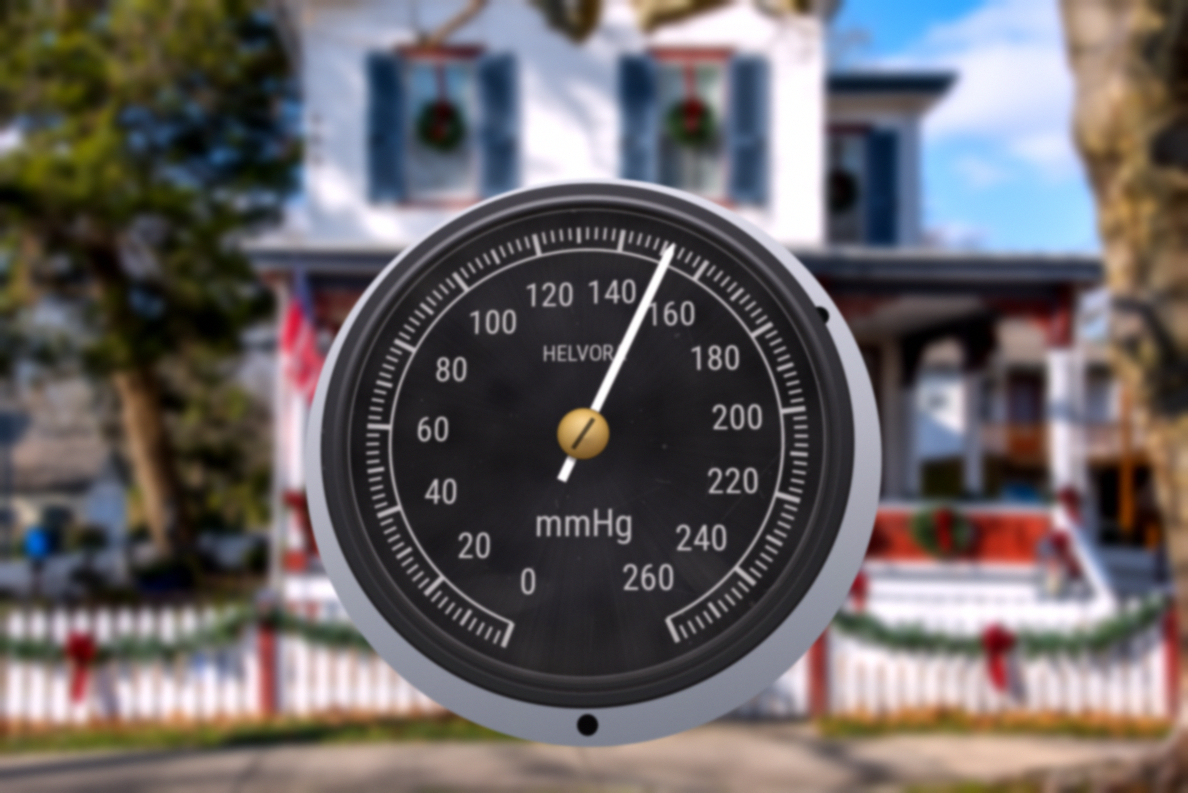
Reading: mmHg 152
